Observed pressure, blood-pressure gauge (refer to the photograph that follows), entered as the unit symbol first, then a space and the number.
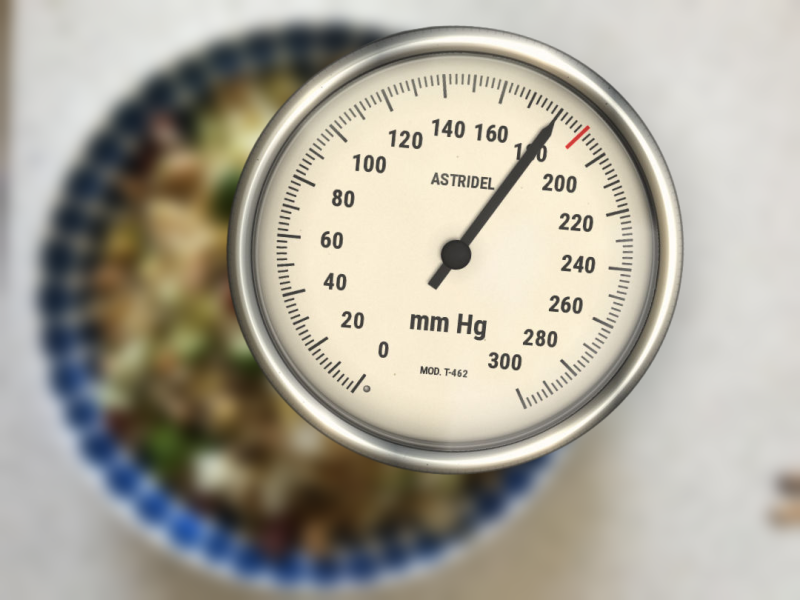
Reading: mmHg 180
